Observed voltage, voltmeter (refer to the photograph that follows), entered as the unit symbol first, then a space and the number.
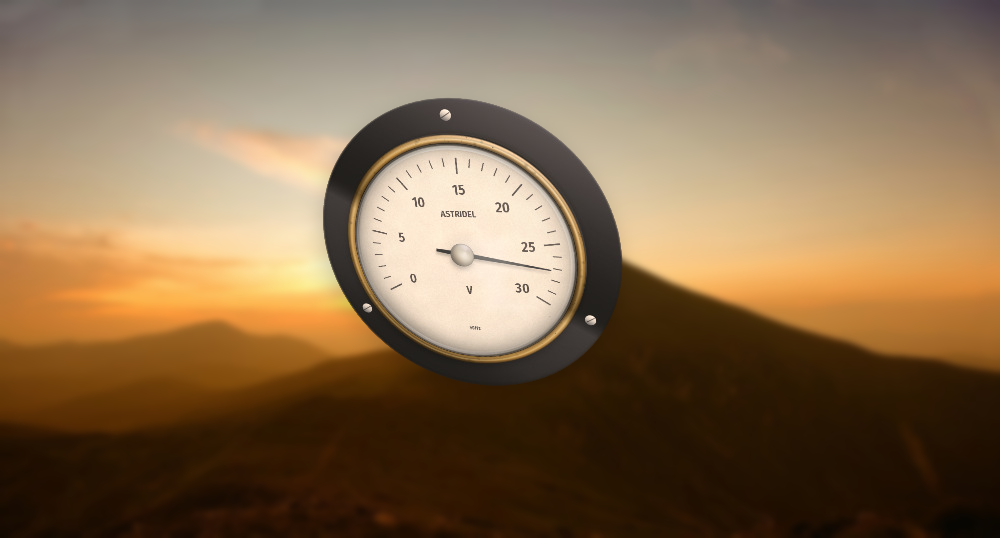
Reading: V 27
